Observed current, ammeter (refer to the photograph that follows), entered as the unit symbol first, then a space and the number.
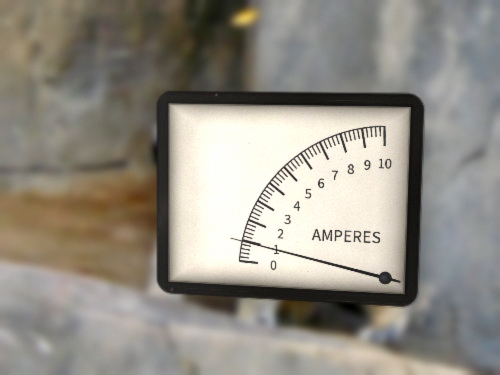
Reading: A 1
